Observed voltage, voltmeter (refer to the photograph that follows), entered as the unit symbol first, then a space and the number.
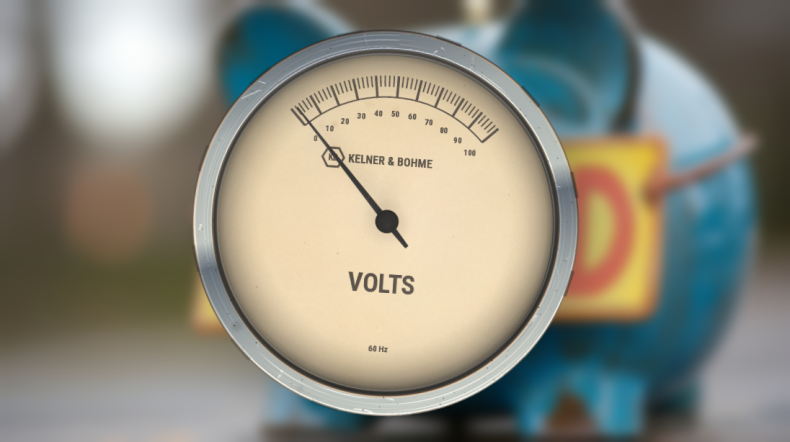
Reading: V 2
